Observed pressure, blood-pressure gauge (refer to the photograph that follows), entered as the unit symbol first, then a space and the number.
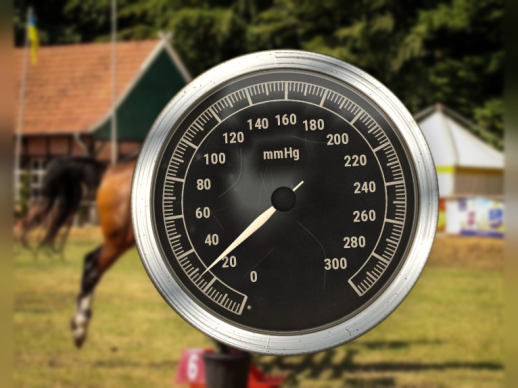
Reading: mmHg 26
